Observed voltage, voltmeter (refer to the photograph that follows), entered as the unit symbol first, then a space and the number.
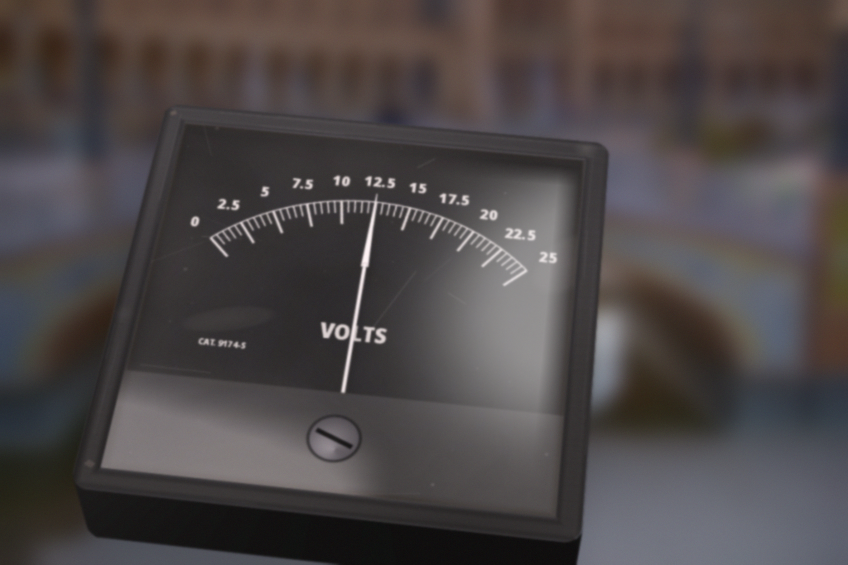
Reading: V 12.5
